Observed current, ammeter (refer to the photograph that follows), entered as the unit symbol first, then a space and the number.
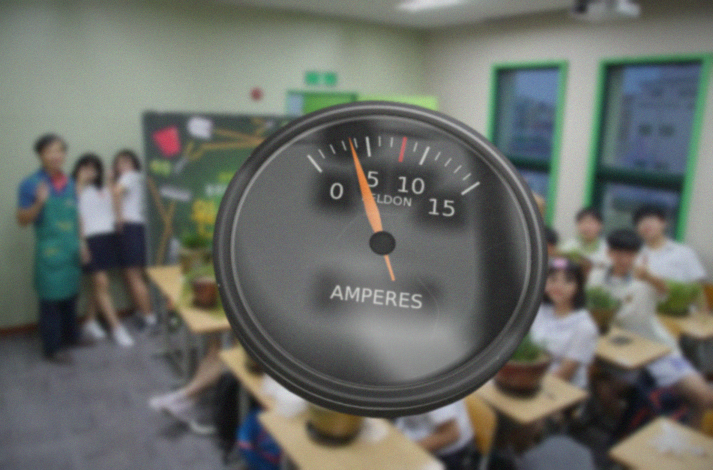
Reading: A 3.5
